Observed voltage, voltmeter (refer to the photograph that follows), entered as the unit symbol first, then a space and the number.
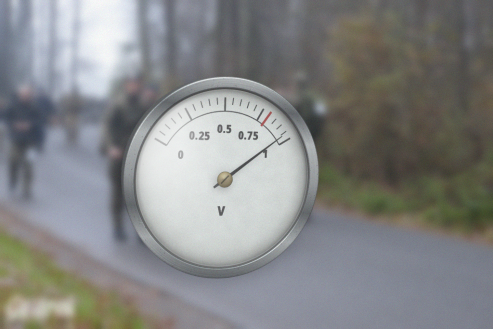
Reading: V 0.95
